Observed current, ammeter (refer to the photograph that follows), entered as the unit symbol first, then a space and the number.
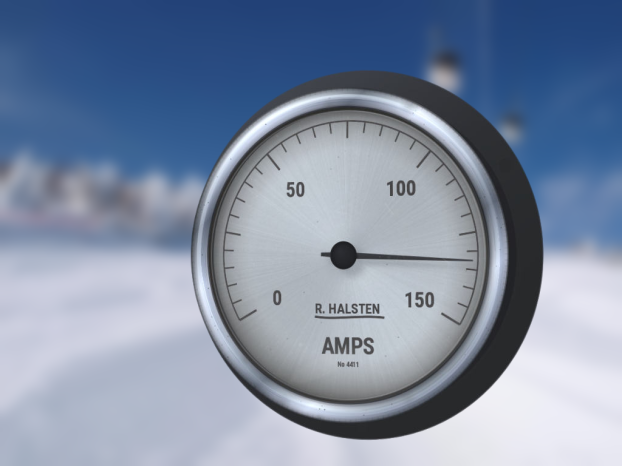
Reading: A 132.5
